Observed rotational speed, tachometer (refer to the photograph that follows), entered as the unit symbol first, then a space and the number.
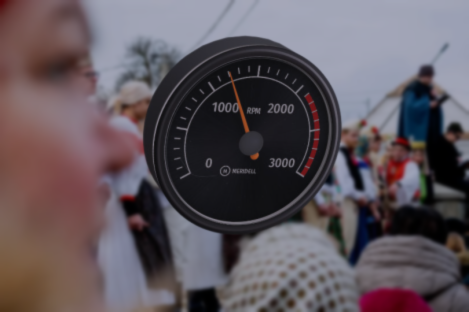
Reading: rpm 1200
